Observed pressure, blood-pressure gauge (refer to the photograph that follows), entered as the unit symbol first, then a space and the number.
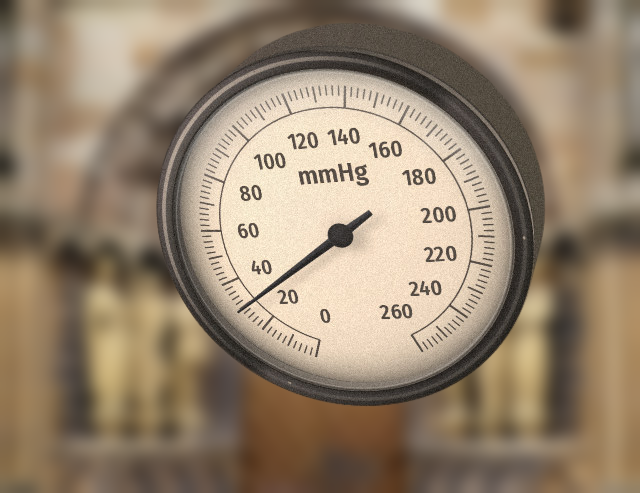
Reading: mmHg 30
